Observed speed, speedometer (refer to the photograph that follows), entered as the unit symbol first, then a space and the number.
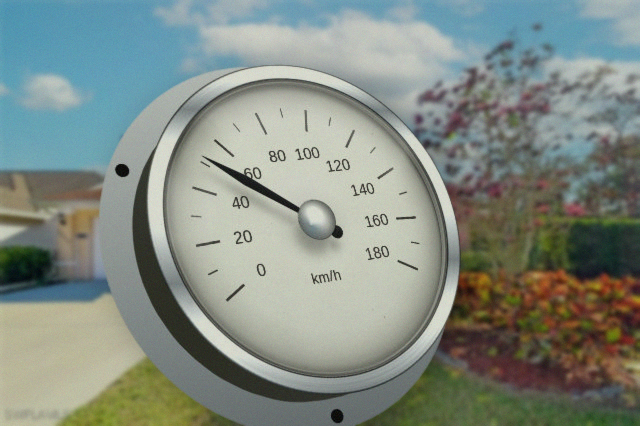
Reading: km/h 50
